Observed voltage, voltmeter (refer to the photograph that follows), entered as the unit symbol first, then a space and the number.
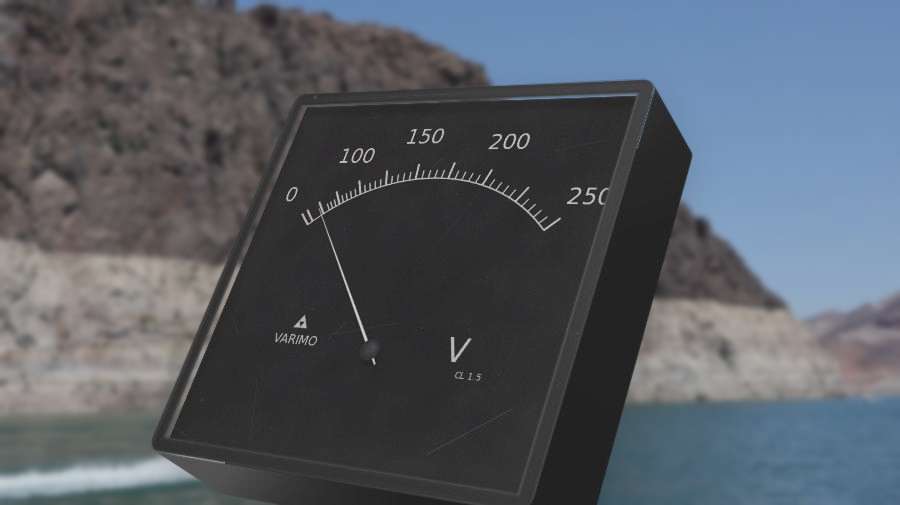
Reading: V 50
